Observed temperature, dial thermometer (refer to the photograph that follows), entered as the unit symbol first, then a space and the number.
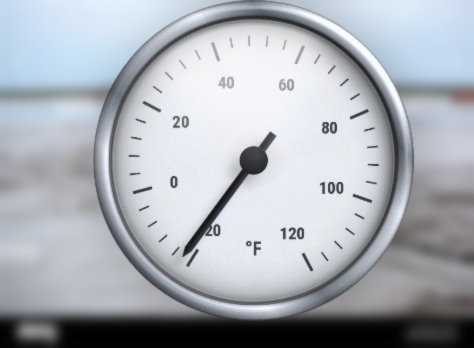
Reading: °F -18
